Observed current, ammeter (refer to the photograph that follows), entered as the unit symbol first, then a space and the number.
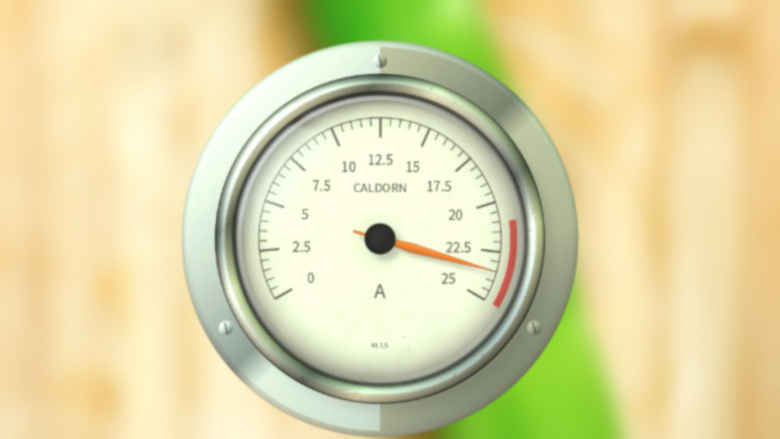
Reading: A 23.5
